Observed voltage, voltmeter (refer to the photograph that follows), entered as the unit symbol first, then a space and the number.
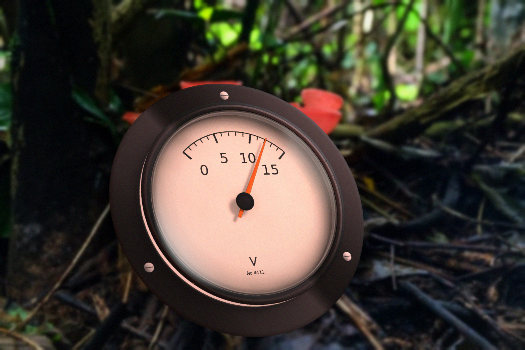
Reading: V 12
